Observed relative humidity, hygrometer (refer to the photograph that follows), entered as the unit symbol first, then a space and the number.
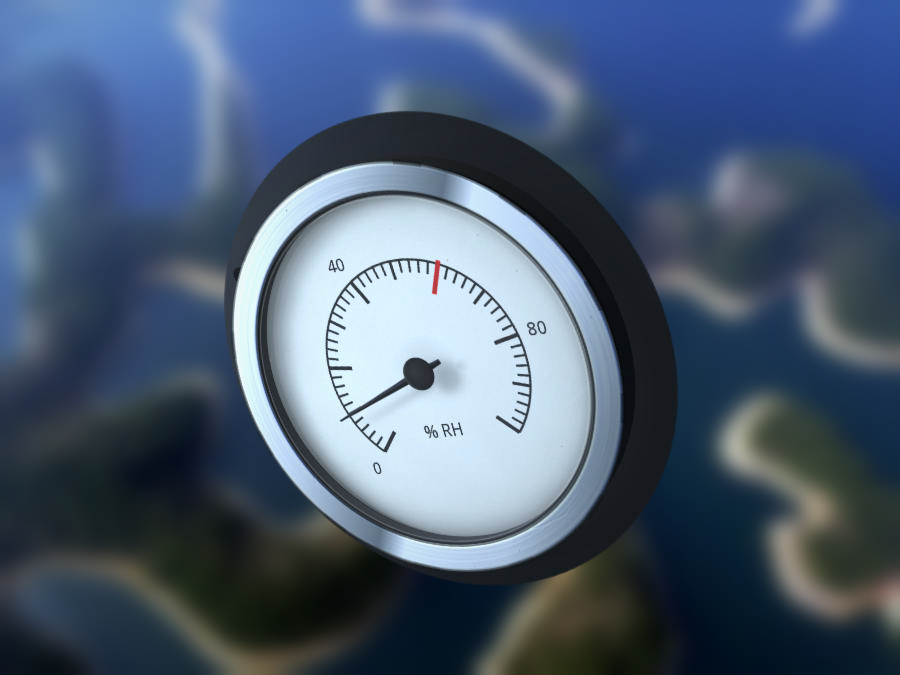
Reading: % 10
